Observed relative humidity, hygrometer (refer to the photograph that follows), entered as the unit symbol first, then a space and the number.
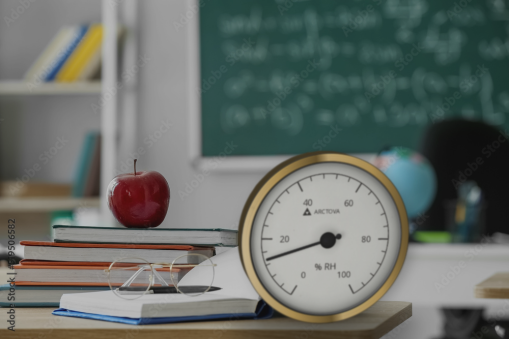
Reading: % 14
